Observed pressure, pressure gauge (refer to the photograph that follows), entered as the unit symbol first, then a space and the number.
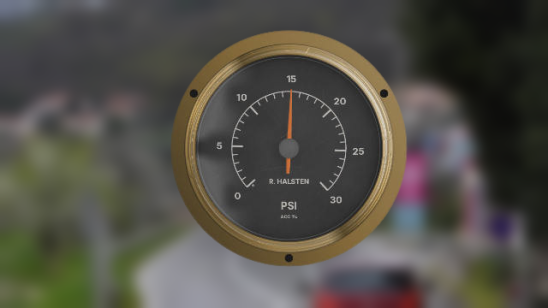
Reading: psi 15
